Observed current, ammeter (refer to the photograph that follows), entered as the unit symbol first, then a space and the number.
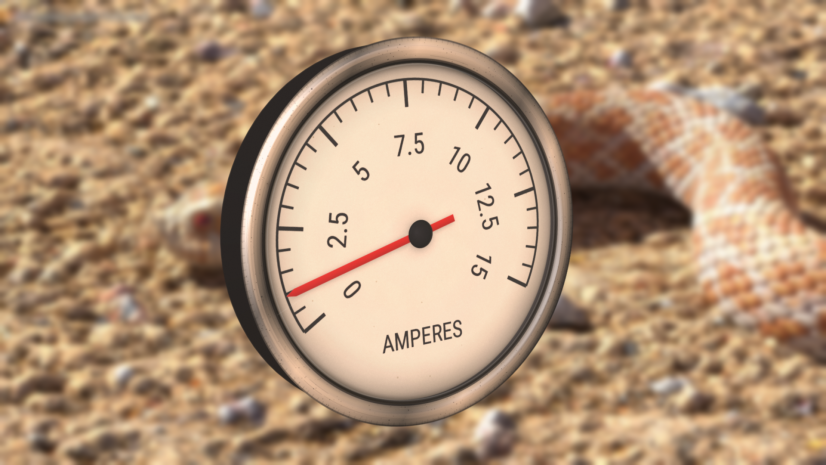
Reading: A 1
